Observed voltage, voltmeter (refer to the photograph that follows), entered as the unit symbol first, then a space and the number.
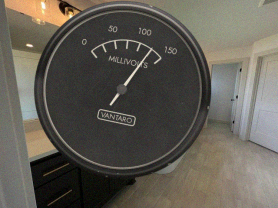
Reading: mV 125
